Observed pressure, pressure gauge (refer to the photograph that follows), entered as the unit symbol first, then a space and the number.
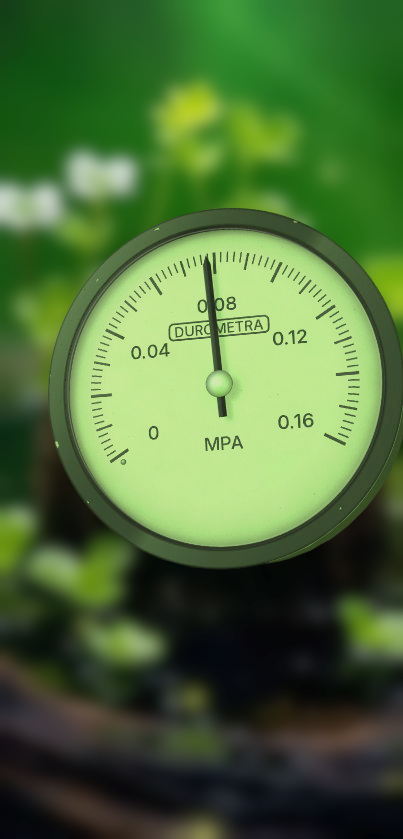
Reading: MPa 0.078
